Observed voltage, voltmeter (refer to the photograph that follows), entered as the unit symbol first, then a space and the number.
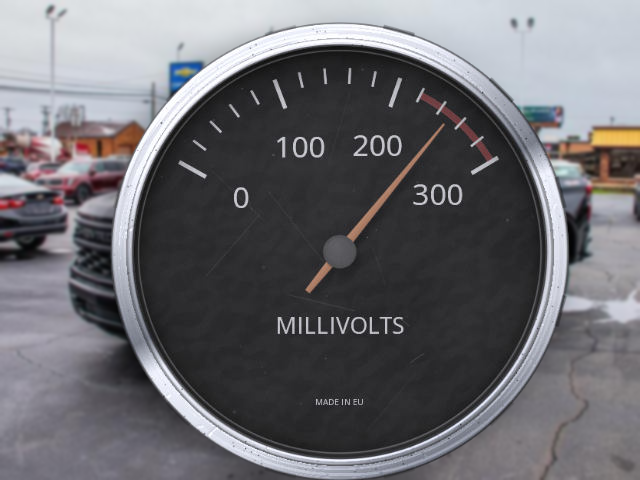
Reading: mV 250
